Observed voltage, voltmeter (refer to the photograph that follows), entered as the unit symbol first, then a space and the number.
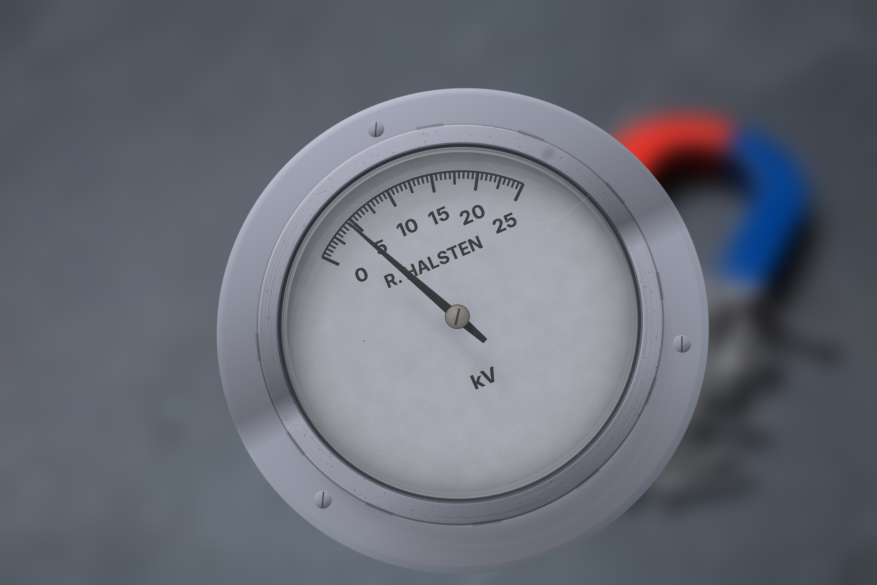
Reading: kV 4.5
